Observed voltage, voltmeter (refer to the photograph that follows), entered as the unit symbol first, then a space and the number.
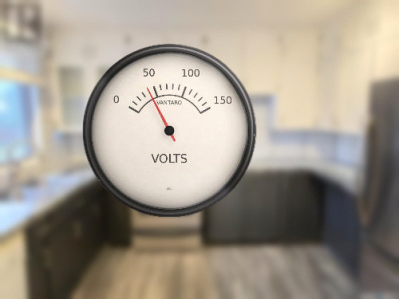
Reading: V 40
